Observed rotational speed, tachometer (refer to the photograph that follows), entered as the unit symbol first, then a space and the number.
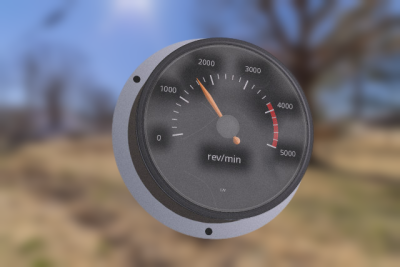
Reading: rpm 1600
